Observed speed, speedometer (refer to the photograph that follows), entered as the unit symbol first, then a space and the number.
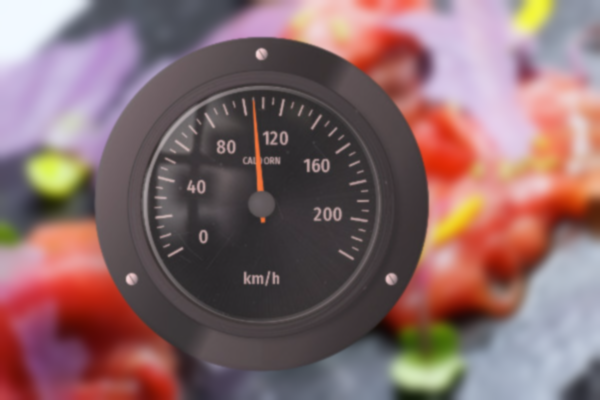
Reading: km/h 105
